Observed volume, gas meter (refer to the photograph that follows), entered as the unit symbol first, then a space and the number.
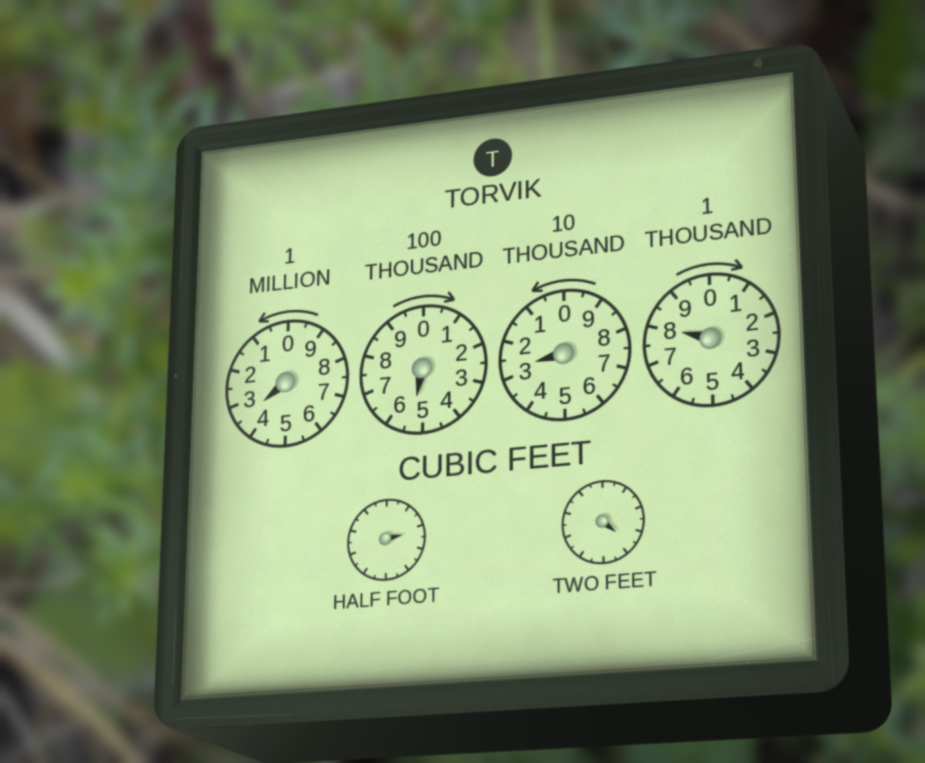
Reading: ft³ 352800
